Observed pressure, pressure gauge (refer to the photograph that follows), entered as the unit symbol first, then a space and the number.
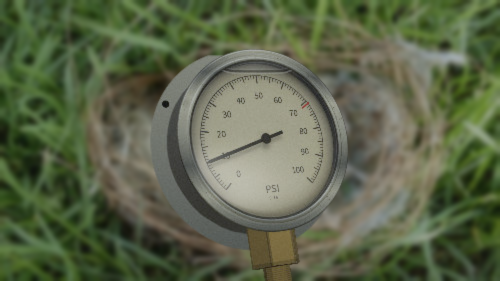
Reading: psi 10
